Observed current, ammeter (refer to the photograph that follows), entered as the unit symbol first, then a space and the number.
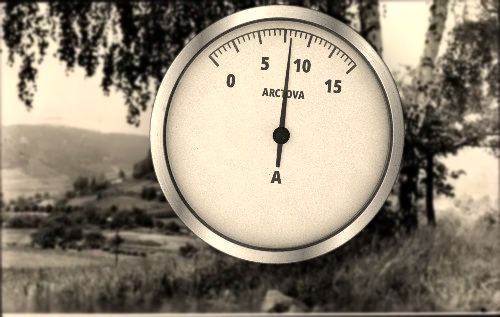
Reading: A 8
